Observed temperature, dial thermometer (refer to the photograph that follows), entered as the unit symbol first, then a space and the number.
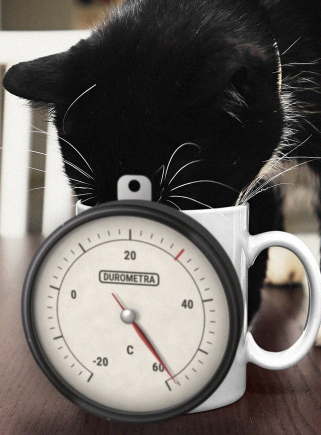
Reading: °C 58
